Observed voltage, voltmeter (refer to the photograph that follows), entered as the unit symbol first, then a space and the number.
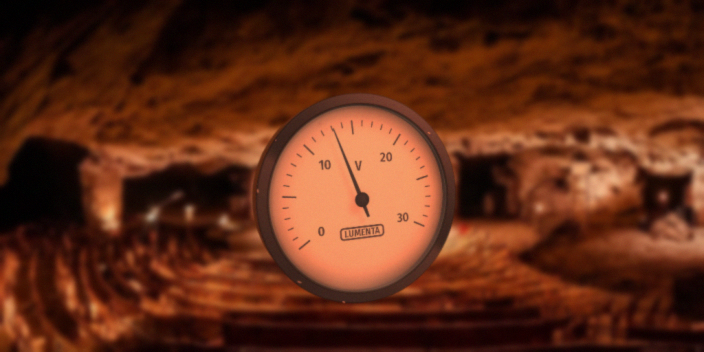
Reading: V 13
